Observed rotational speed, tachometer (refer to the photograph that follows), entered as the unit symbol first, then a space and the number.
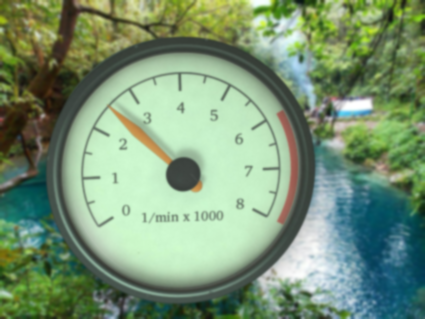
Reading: rpm 2500
